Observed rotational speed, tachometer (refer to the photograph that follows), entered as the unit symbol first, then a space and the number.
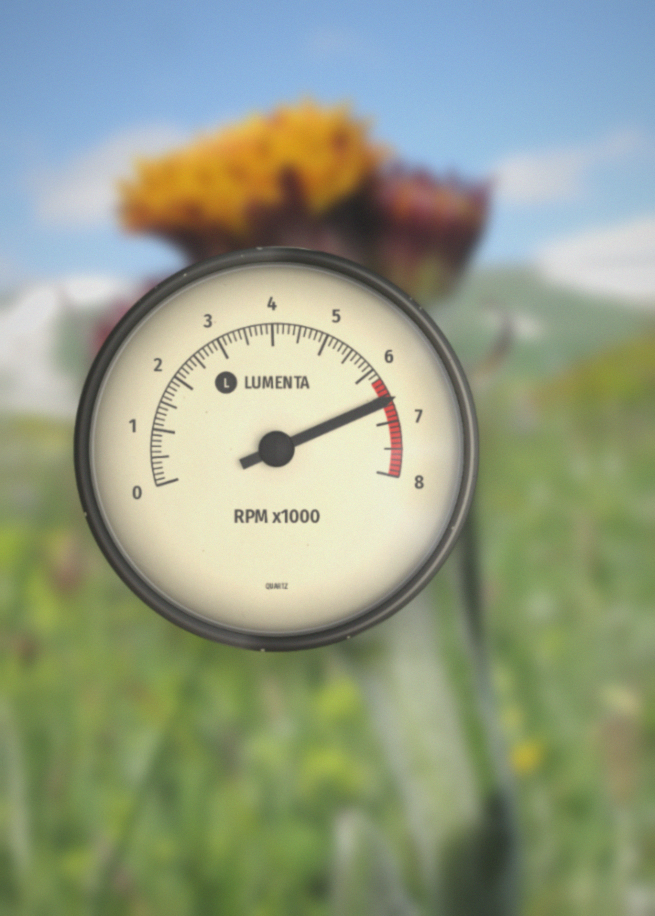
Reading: rpm 6600
